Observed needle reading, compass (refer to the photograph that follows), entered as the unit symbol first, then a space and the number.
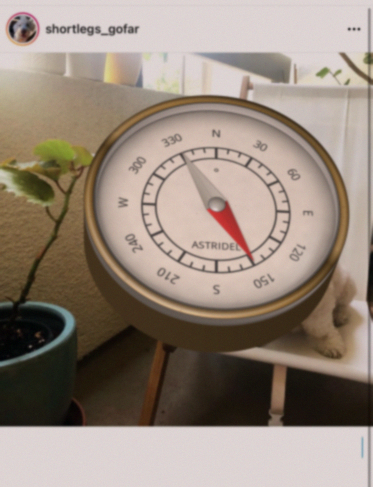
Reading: ° 150
